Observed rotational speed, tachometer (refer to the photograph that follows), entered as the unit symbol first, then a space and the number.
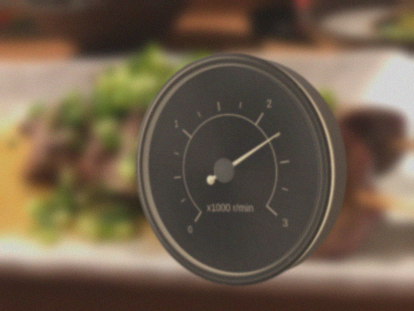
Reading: rpm 2250
